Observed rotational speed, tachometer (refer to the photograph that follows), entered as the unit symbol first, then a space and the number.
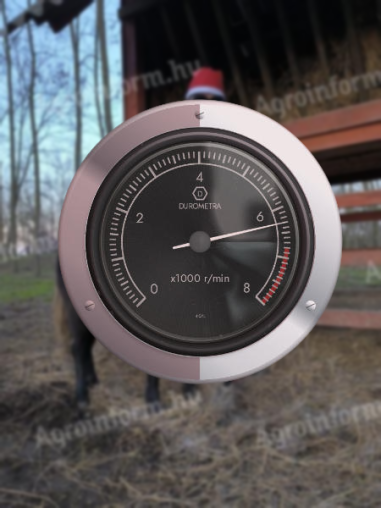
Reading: rpm 6300
